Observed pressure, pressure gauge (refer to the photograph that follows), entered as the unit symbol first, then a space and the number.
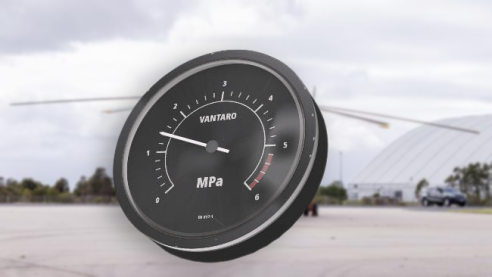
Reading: MPa 1.4
